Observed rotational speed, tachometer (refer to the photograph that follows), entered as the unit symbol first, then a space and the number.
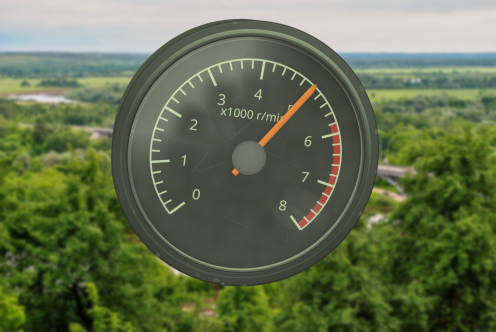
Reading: rpm 5000
